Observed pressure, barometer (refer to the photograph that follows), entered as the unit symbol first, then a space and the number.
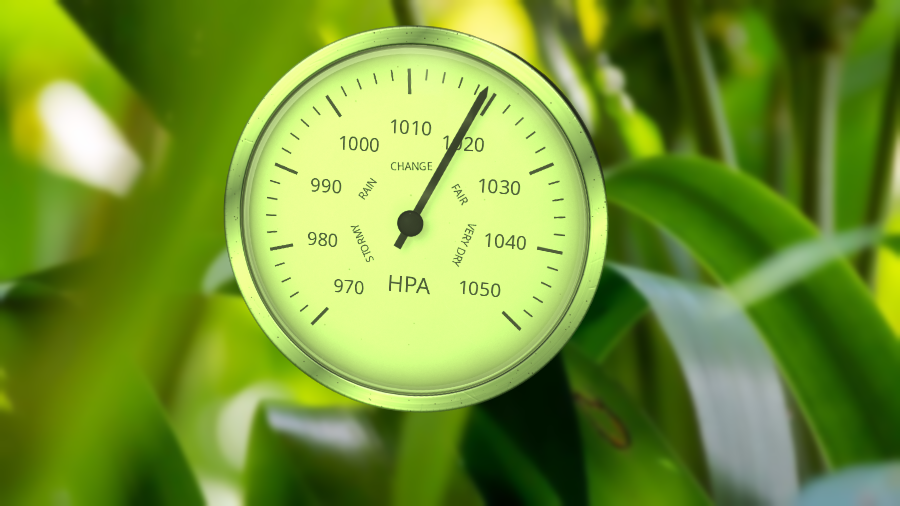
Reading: hPa 1019
